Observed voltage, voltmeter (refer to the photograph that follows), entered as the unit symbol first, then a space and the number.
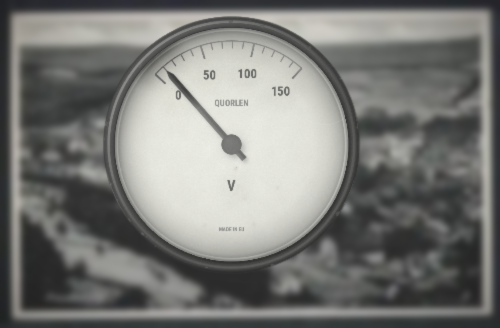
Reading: V 10
